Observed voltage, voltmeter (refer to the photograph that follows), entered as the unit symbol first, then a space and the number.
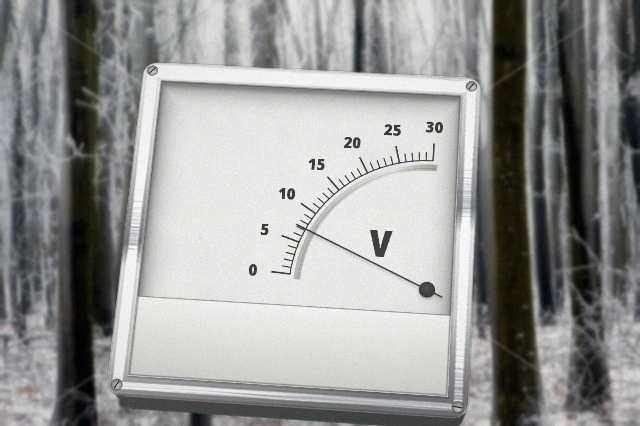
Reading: V 7
